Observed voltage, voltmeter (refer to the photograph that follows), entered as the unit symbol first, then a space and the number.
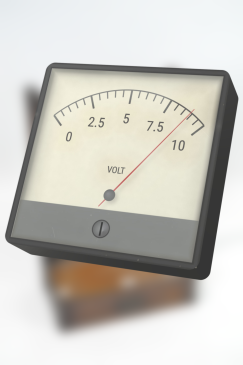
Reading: V 9
